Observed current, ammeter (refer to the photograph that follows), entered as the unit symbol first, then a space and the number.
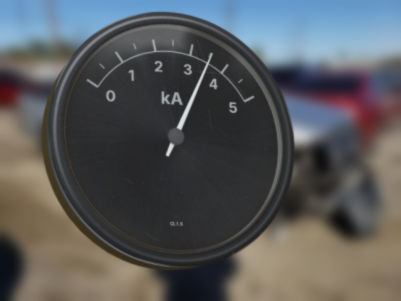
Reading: kA 3.5
